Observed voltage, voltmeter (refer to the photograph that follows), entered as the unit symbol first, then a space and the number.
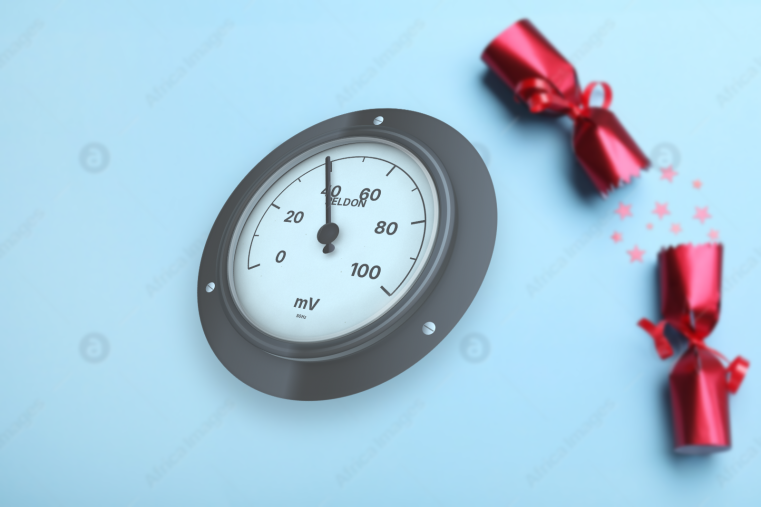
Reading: mV 40
